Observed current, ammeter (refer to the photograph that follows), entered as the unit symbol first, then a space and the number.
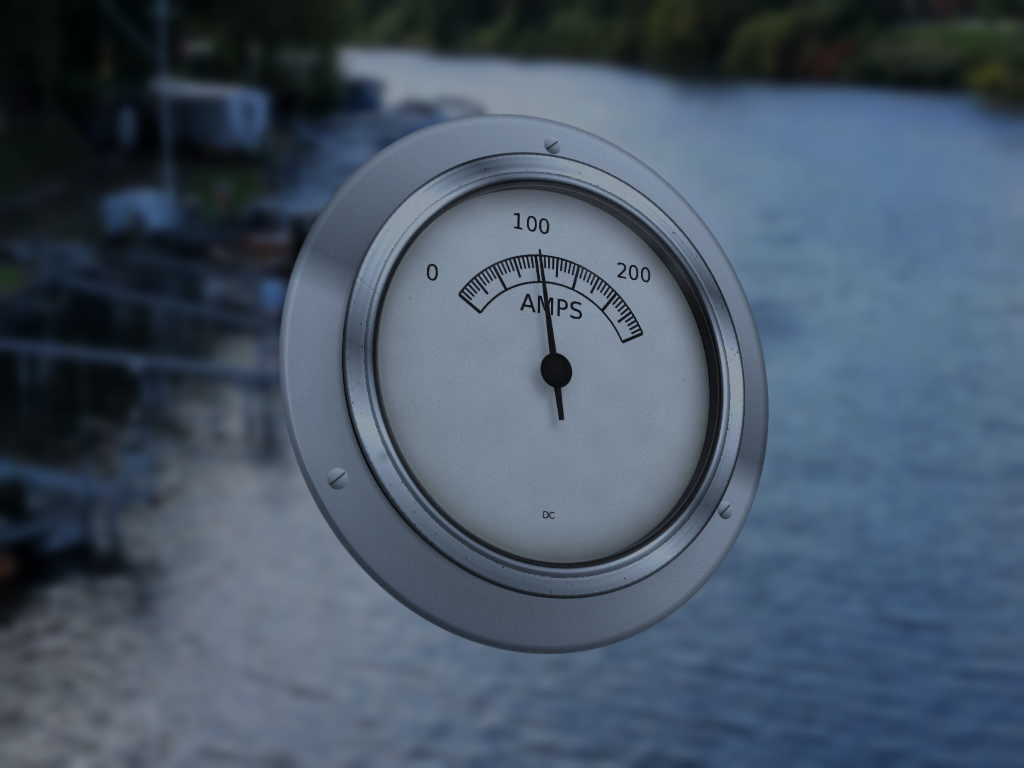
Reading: A 100
